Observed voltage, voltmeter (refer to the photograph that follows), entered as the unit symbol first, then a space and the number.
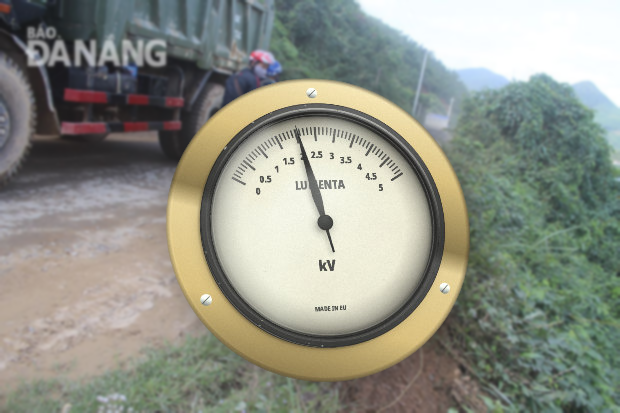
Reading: kV 2
